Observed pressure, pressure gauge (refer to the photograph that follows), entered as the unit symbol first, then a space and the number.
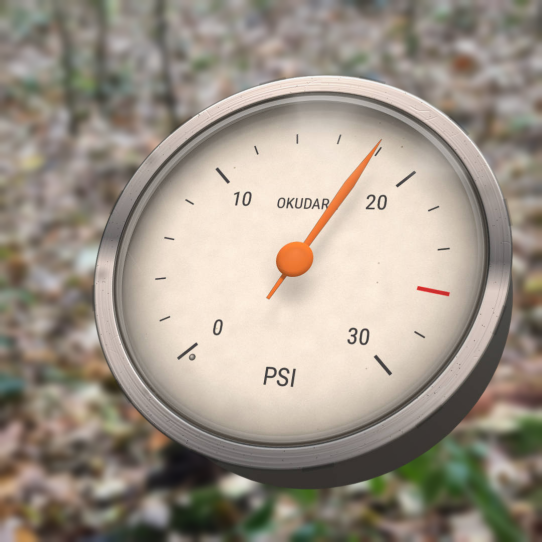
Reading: psi 18
